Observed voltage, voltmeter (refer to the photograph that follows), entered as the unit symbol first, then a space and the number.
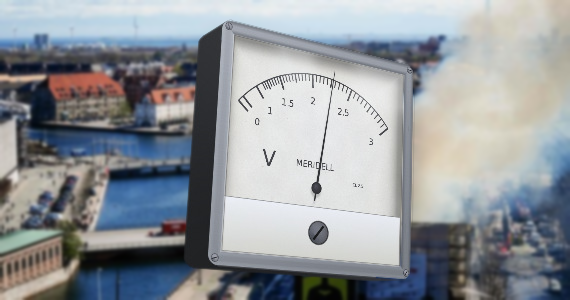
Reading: V 2.25
